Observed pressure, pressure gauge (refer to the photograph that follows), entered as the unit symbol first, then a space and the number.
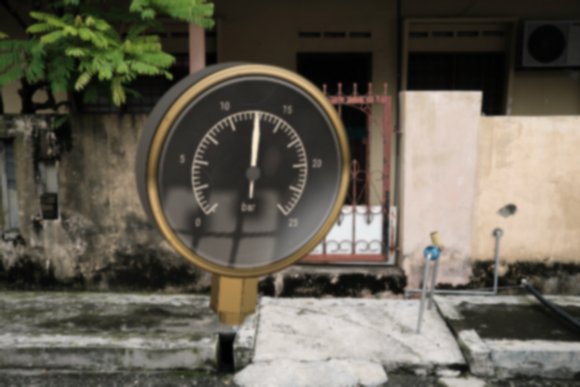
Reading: bar 12.5
